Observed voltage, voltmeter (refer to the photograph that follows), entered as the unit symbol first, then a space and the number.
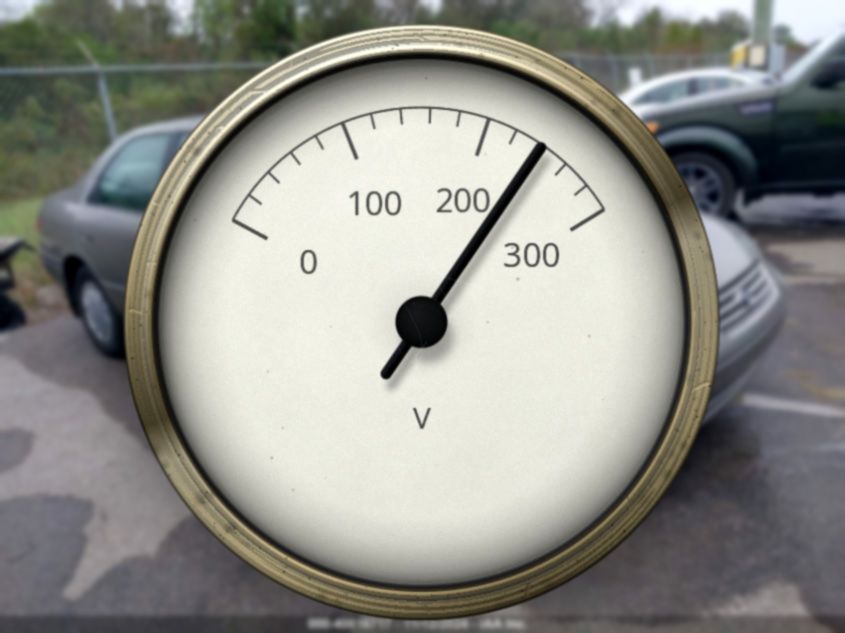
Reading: V 240
